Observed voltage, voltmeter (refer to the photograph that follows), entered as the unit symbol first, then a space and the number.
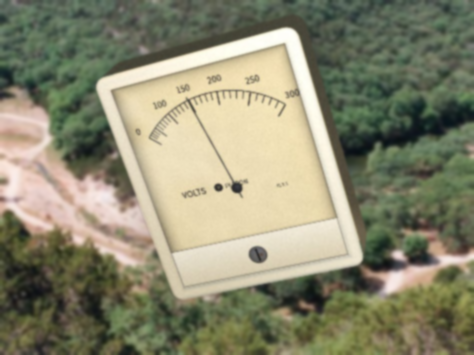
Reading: V 150
